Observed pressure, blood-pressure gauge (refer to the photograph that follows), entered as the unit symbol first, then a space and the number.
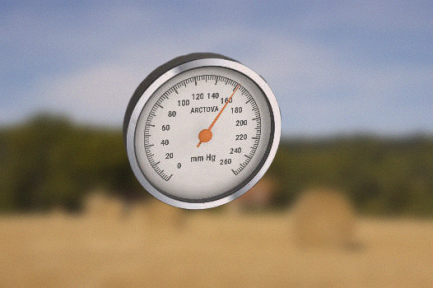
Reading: mmHg 160
